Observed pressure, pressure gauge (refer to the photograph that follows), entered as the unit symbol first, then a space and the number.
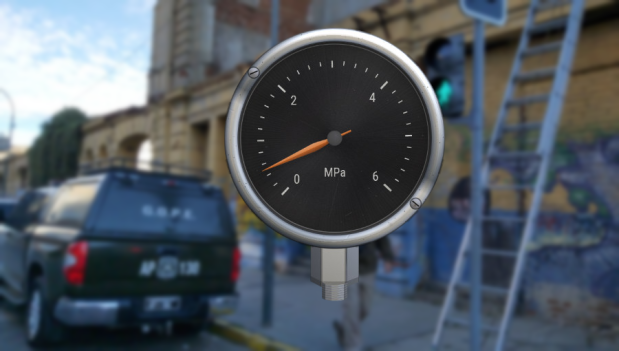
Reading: MPa 0.5
